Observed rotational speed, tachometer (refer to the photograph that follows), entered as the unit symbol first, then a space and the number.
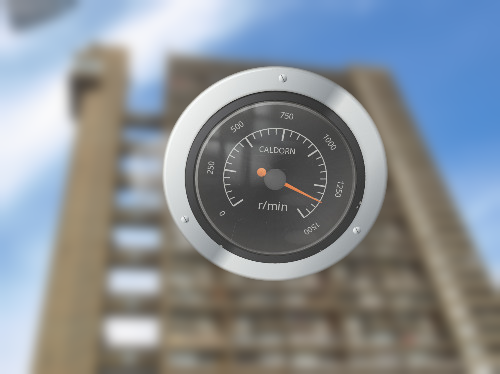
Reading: rpm 1350
